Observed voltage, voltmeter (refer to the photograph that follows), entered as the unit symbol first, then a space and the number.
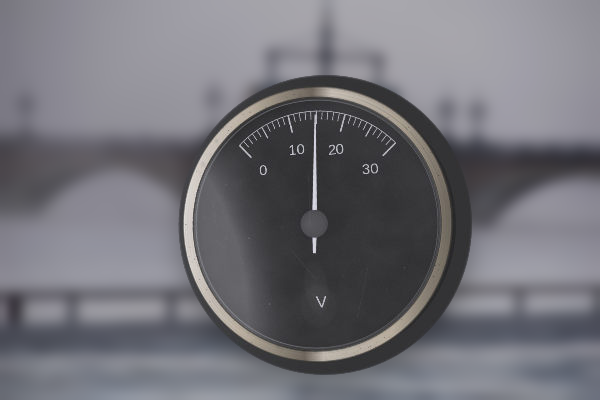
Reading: V 15
